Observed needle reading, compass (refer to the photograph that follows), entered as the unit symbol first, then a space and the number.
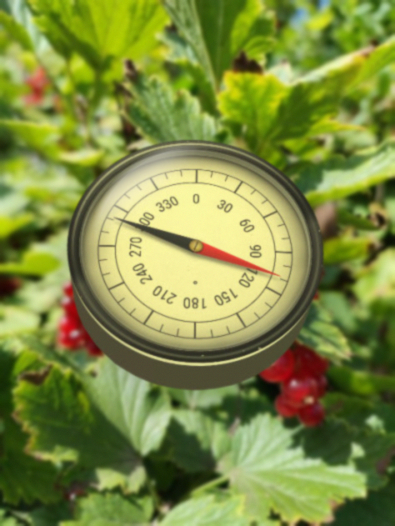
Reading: ° 110
